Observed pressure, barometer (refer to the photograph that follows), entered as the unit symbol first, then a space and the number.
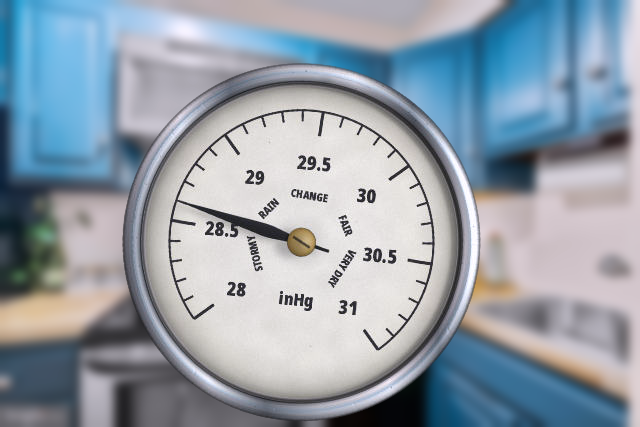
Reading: inHg 28.6
